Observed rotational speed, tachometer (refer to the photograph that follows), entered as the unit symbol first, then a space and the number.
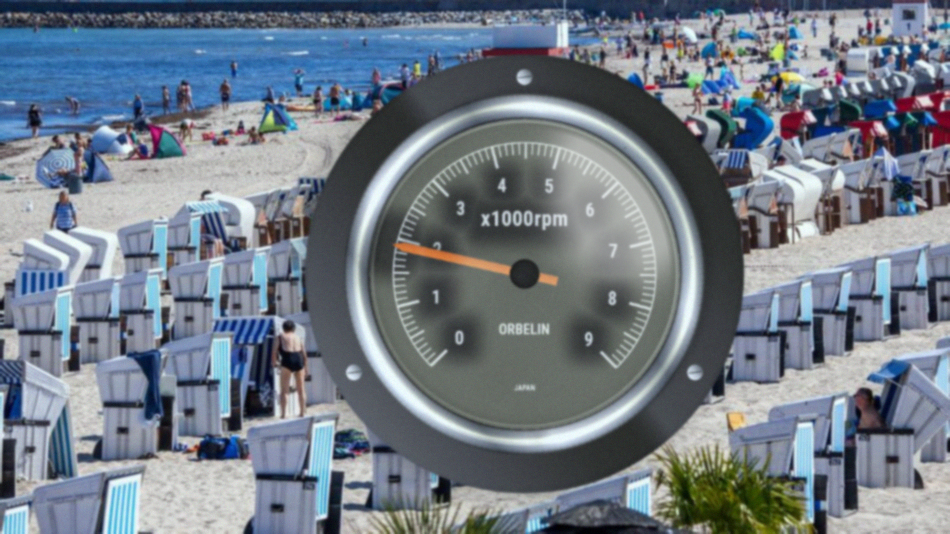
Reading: rpm 1900
